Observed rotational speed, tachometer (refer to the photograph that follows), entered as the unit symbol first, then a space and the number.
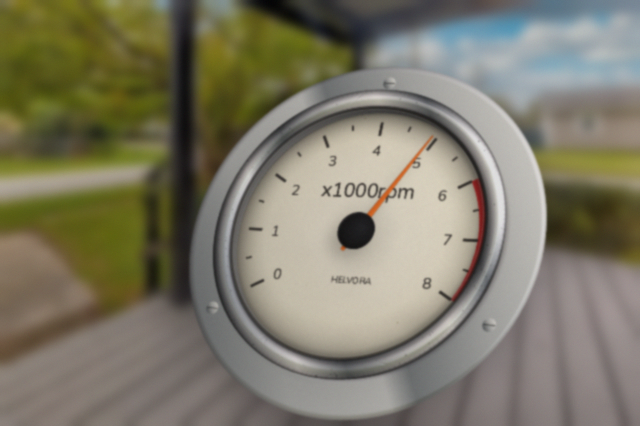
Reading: rpm 5000
